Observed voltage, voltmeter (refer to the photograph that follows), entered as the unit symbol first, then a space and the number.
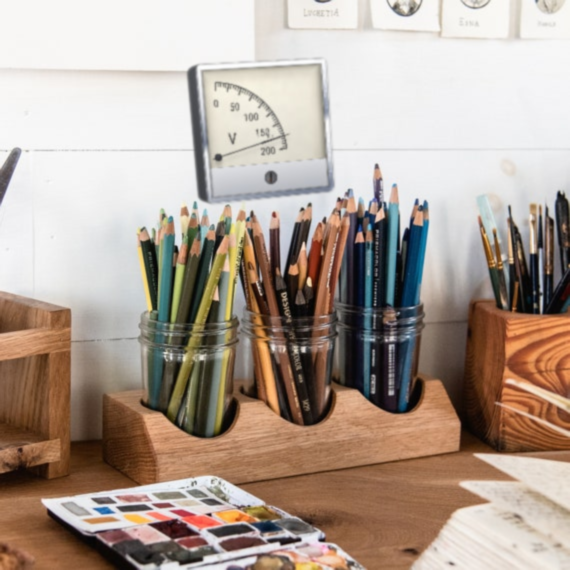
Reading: V 175
